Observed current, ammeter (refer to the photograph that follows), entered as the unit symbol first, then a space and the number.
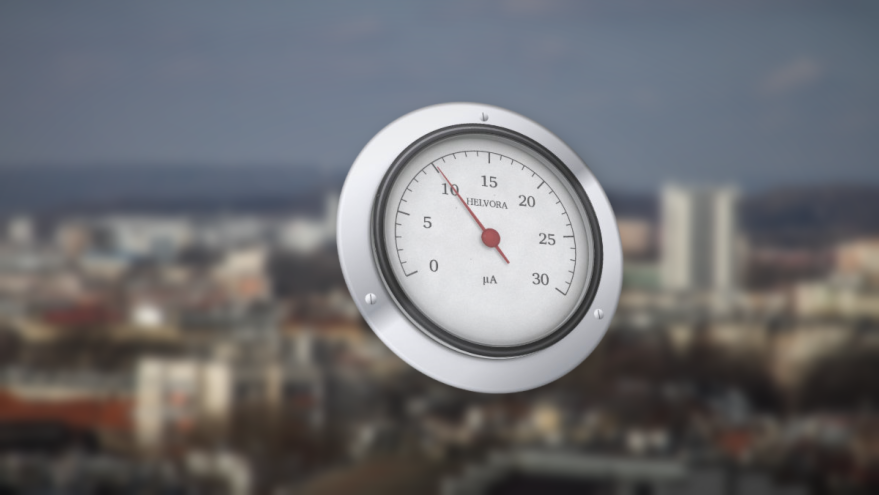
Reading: µA 10
